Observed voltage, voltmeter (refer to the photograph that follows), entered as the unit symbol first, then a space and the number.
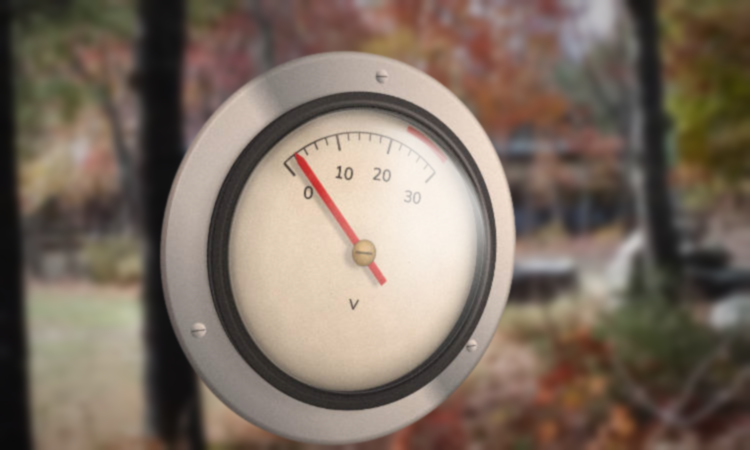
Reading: V 2
